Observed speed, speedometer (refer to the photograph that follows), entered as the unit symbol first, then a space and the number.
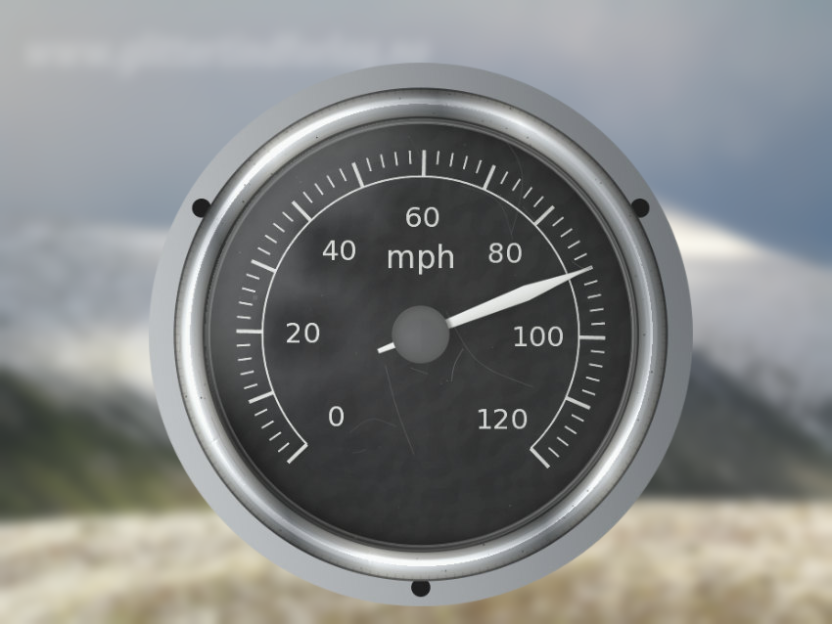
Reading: mph 90
